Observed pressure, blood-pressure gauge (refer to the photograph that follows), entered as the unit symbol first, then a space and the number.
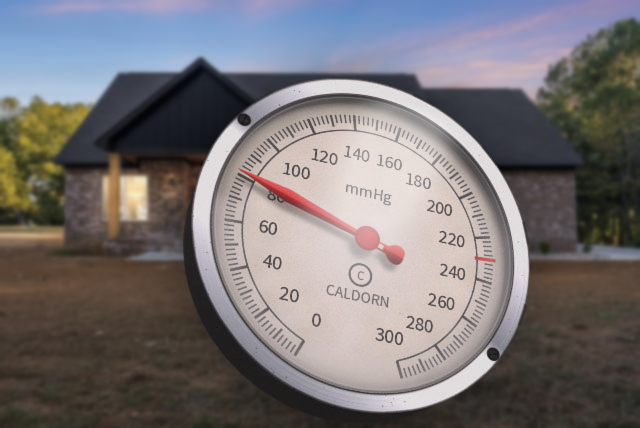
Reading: mmHg 80
